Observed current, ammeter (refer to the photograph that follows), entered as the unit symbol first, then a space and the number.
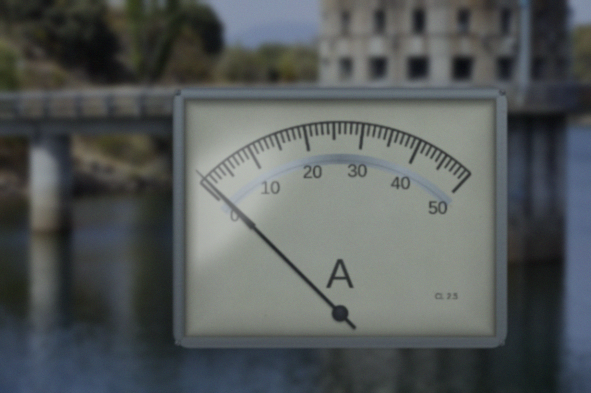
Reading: A 1
